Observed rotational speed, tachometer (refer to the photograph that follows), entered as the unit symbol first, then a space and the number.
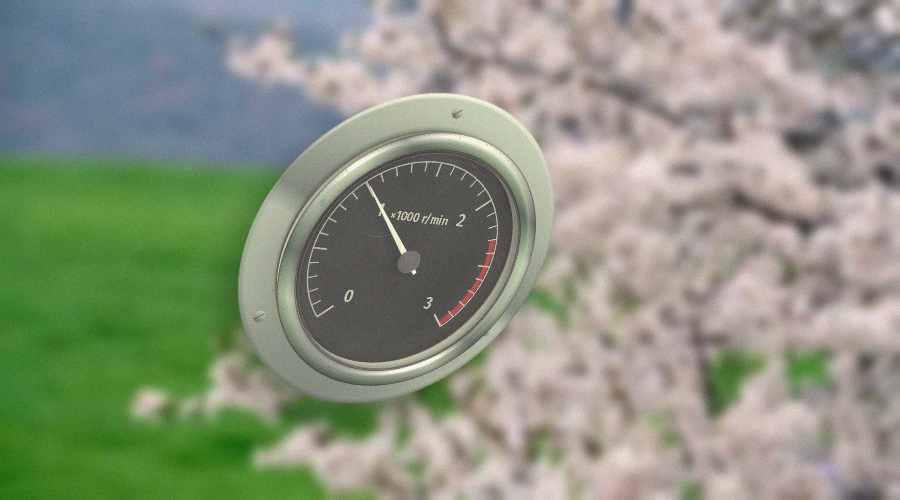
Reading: rpm 1000
